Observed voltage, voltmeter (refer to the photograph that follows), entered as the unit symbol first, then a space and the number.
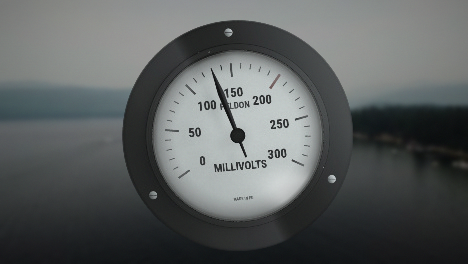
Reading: mV 130
